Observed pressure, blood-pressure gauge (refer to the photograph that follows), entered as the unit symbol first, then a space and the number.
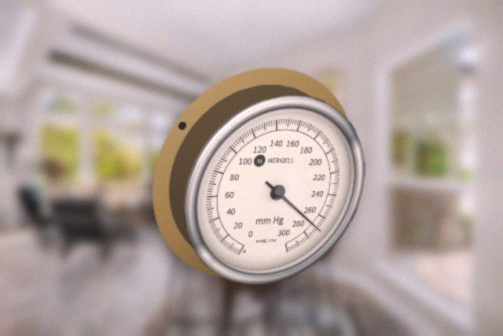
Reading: mmHg 270
